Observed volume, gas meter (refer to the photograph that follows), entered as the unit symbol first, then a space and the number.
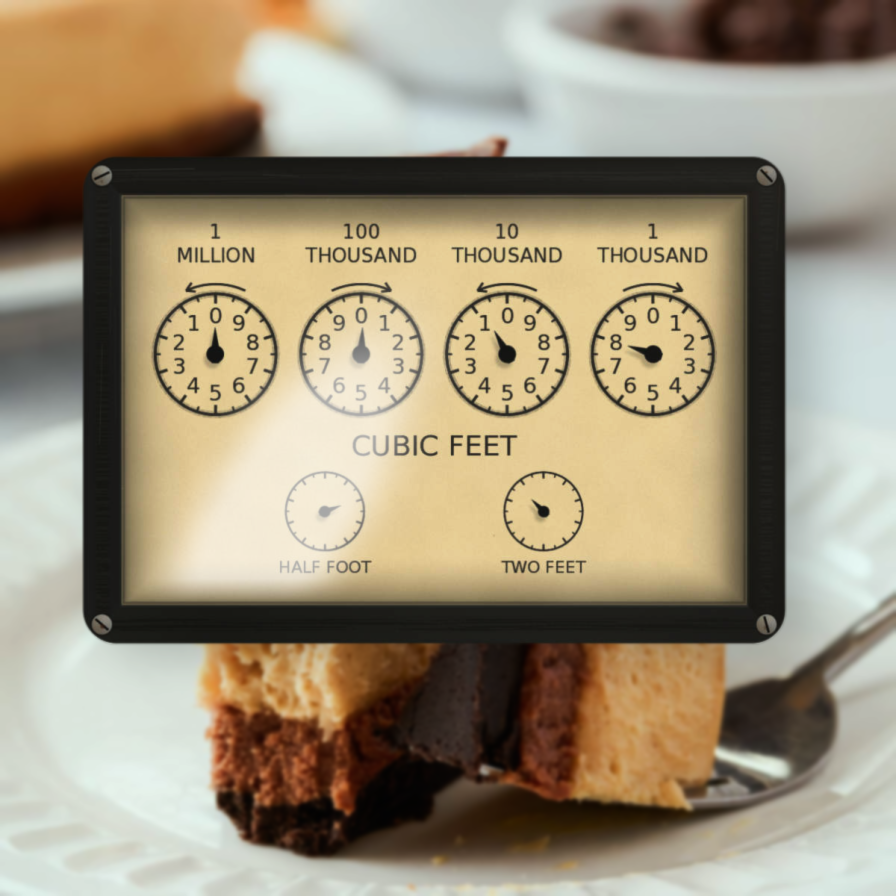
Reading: ft³ 800
